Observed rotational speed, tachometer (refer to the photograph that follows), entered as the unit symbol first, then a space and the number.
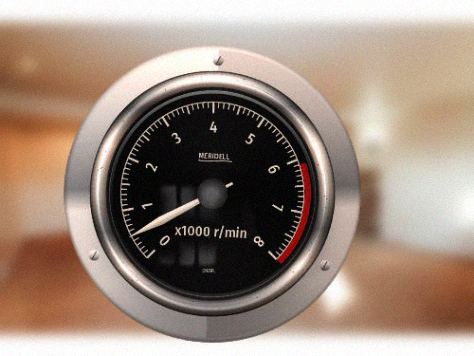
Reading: rpm 500
